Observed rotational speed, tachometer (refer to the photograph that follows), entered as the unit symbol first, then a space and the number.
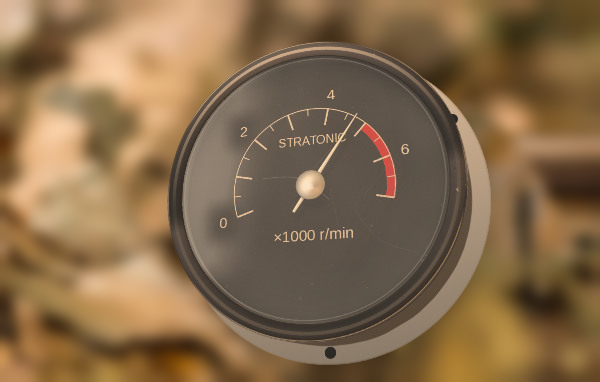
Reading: rpm 4750
